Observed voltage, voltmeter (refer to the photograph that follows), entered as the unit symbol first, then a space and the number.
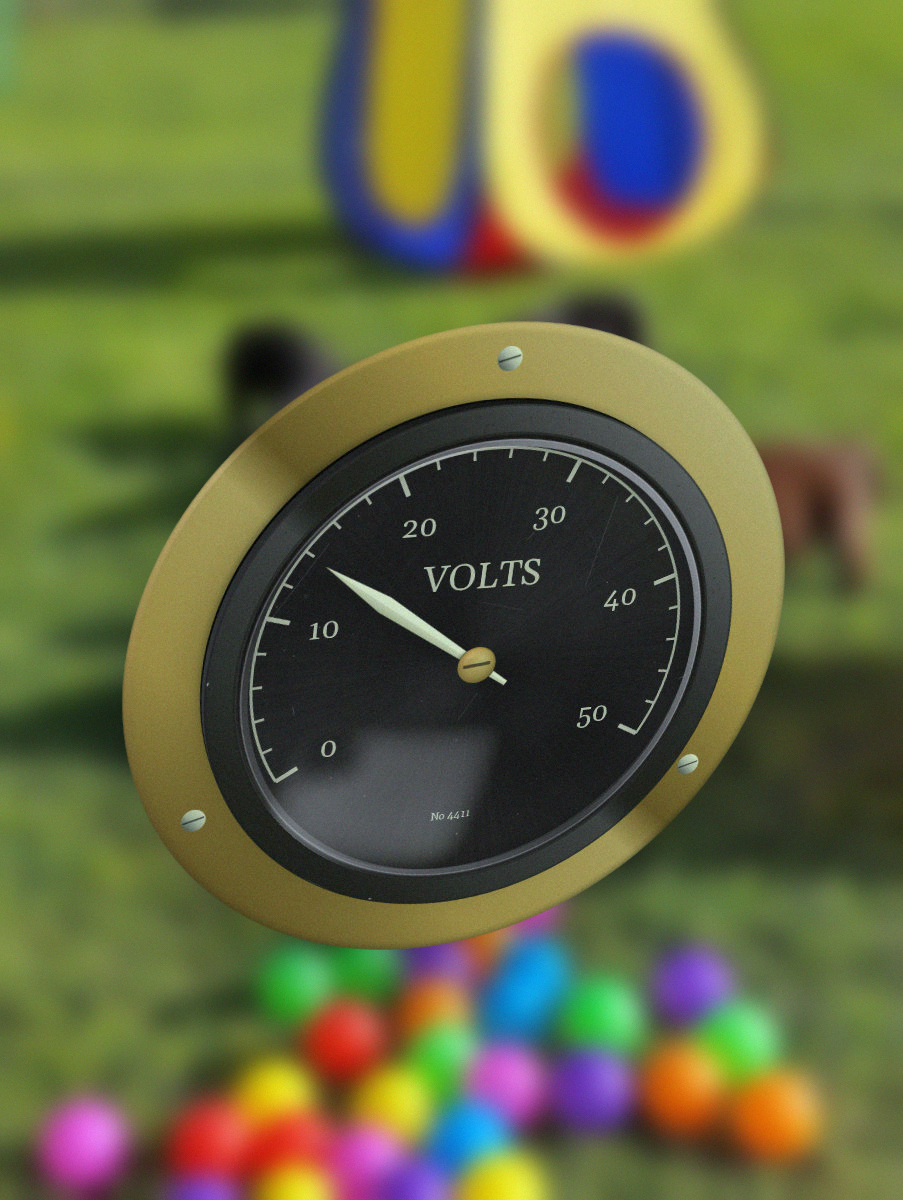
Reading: V 14
